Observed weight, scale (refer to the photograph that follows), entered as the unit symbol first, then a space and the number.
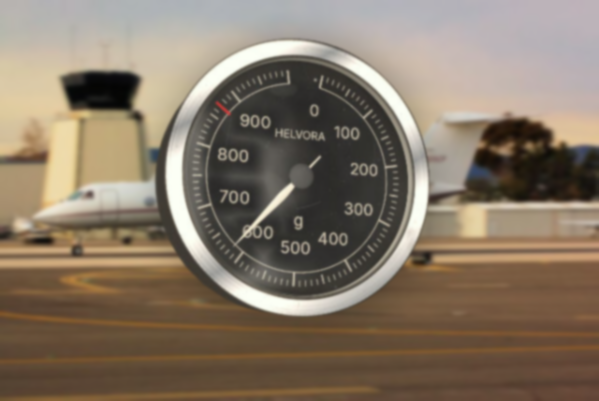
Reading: g 620
